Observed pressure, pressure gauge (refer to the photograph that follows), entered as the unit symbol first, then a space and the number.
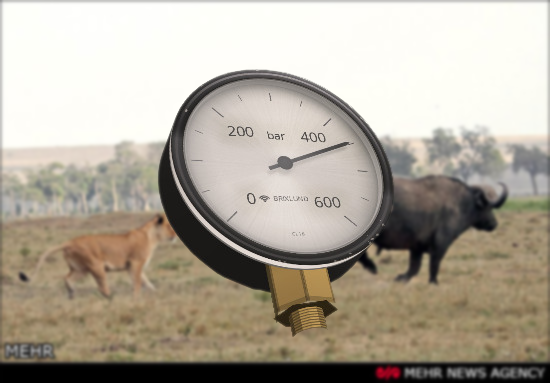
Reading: bar 450
